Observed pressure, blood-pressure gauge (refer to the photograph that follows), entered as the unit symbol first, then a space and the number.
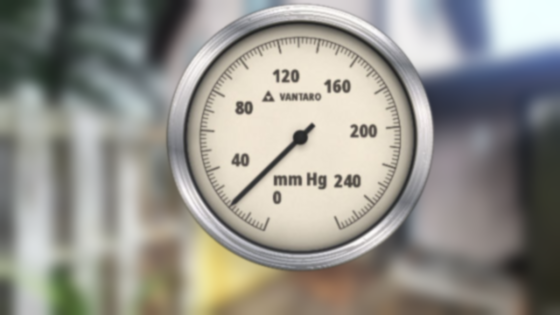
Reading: mmHg 20
